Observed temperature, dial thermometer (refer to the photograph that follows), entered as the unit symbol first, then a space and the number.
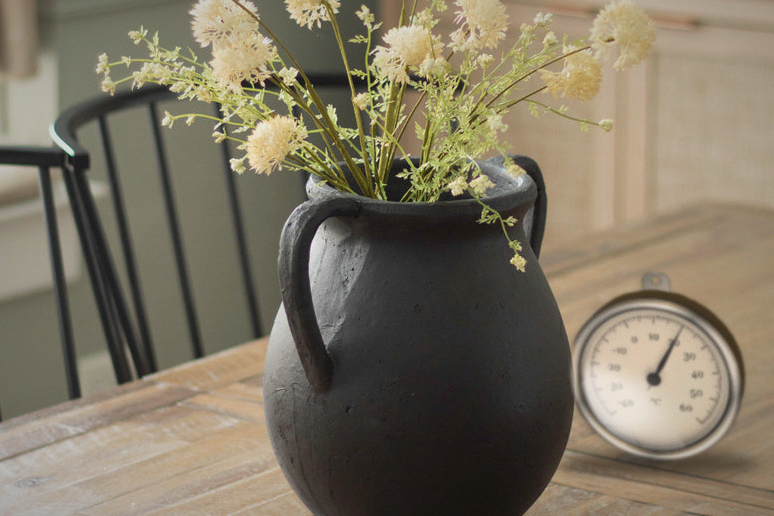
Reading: °C 20
